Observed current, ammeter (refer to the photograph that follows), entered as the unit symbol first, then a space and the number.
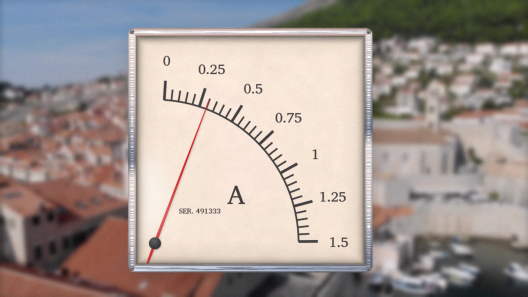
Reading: A 0.3
